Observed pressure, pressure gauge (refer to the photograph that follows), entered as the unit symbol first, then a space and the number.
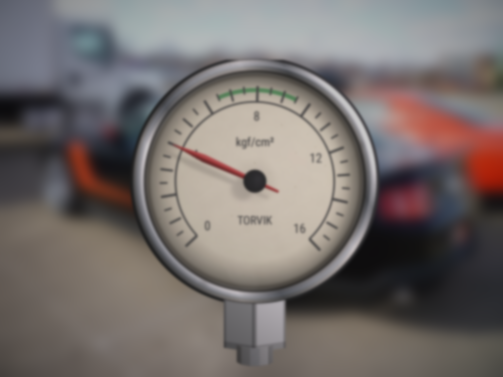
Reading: kg/cm² 4
